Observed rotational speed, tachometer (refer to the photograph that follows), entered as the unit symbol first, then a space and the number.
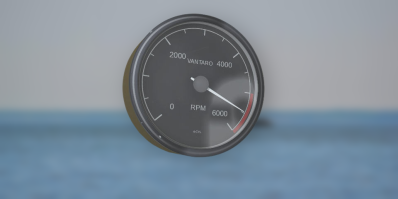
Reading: rpm 5500
